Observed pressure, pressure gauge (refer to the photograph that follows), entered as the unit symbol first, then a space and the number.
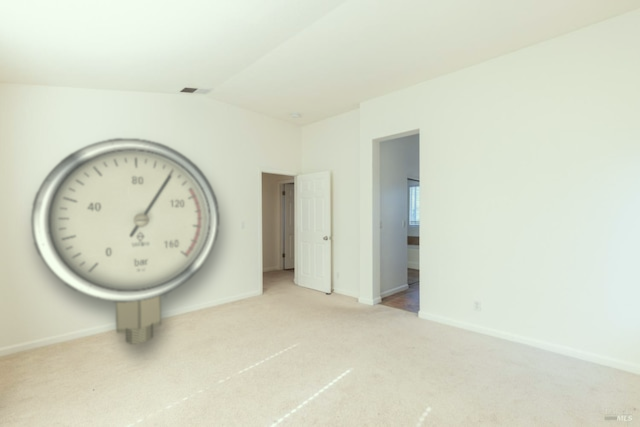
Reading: bar 100
